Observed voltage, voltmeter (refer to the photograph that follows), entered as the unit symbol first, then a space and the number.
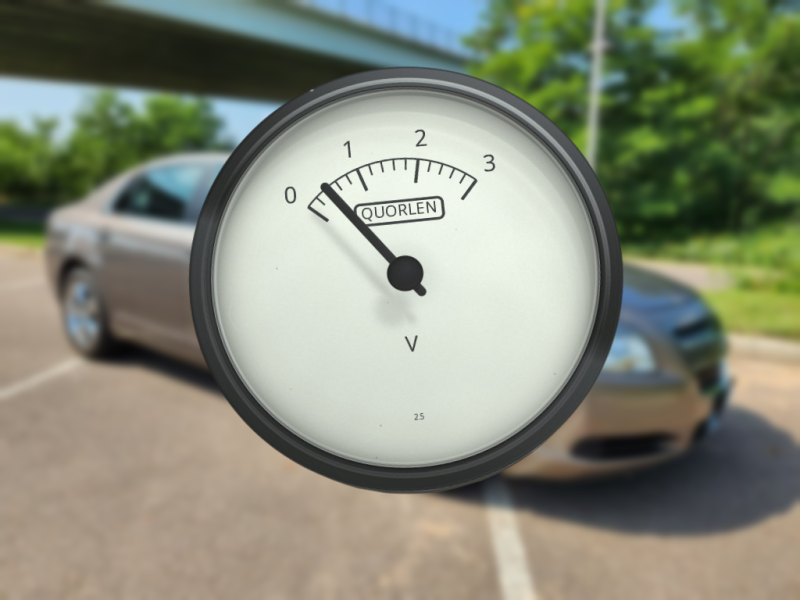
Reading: V 0.4
